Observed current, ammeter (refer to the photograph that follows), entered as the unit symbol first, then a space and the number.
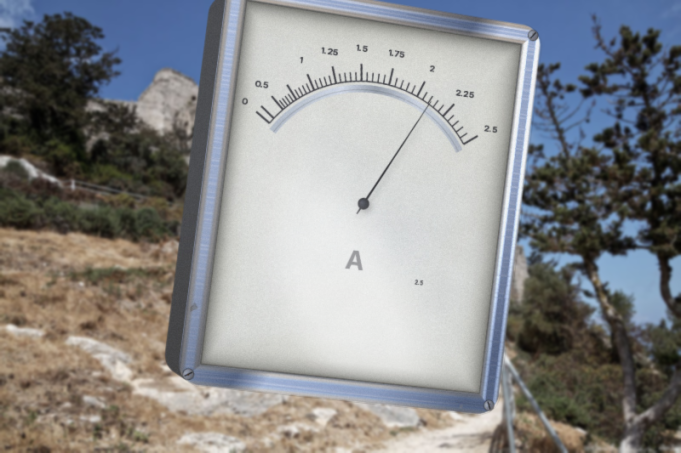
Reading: A 2.1
